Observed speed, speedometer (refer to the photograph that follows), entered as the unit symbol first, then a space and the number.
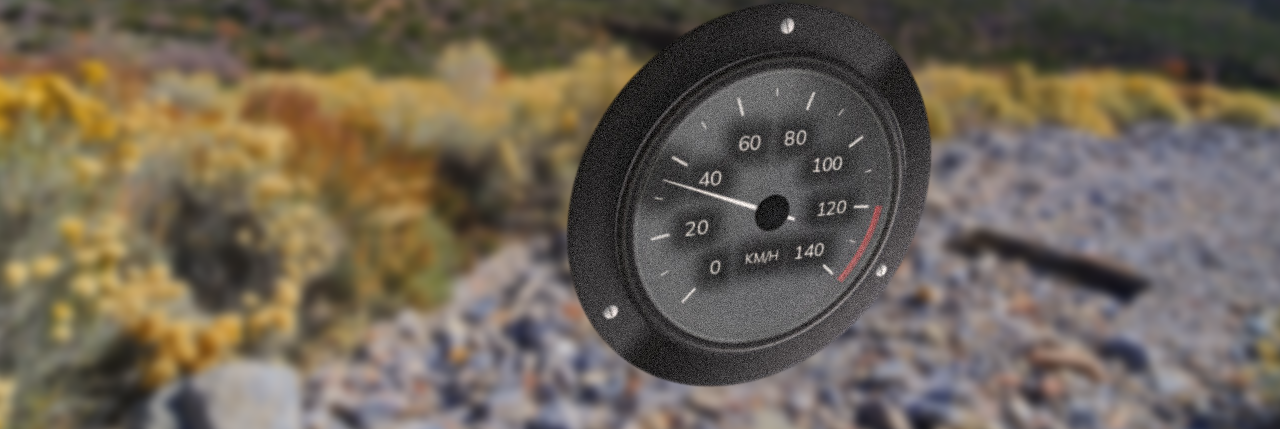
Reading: km/h 35
